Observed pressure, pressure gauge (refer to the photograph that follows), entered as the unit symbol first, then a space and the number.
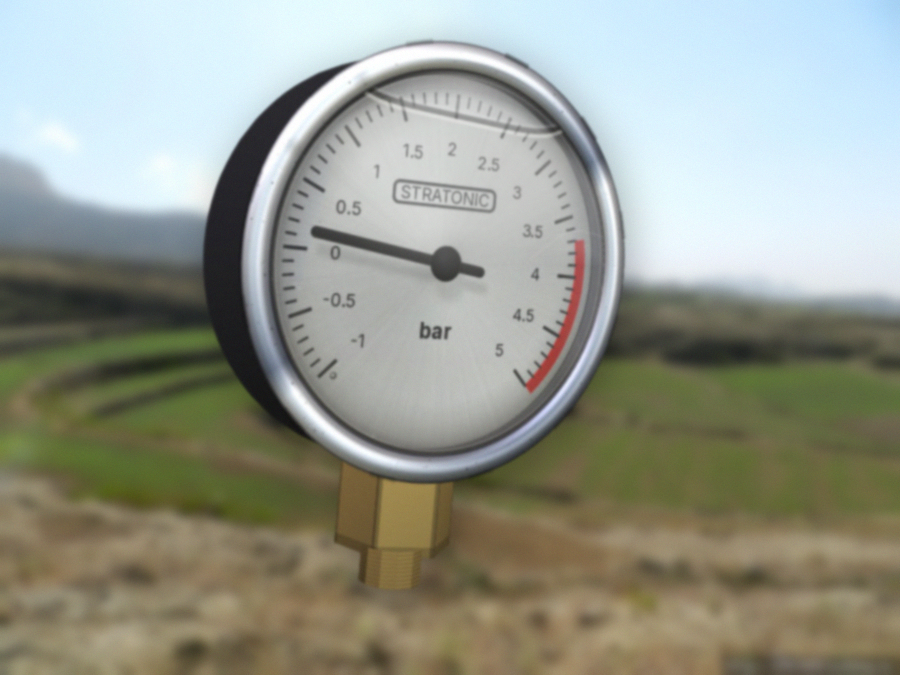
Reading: bar 0.15
